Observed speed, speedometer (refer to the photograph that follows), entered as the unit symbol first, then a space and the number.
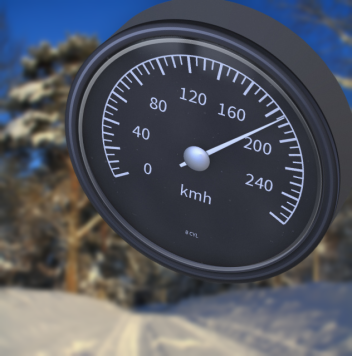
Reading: km/h 185
